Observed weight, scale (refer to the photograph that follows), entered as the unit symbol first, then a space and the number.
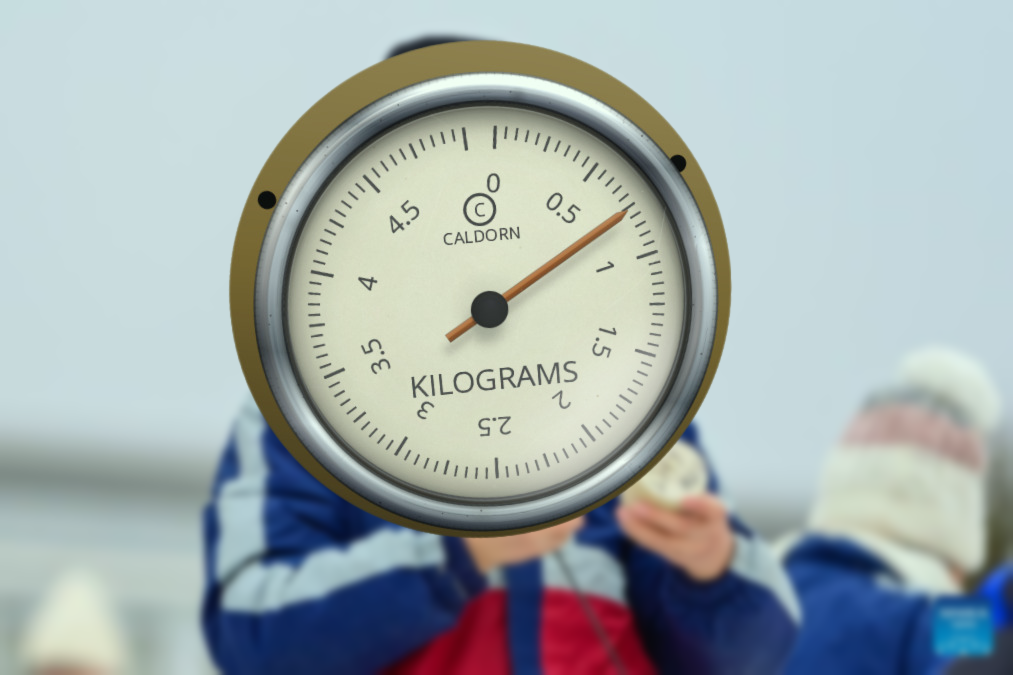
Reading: kg 0.75
